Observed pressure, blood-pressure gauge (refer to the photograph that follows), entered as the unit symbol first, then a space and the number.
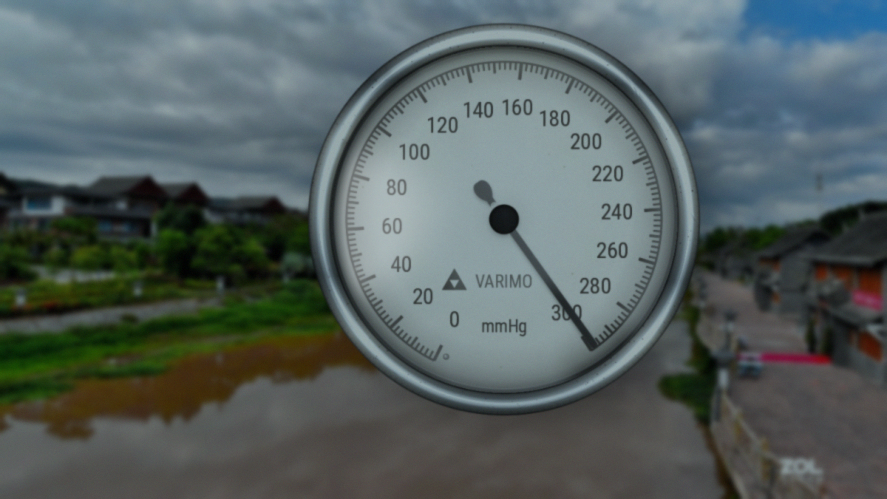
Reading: mmHg 298
